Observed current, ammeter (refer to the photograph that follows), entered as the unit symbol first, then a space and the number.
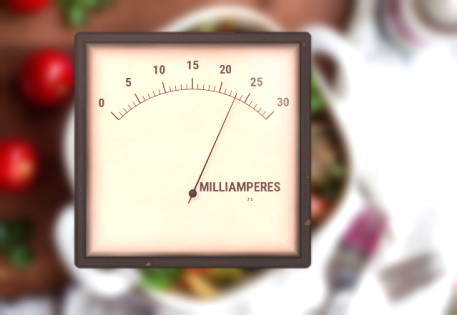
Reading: mA 23
